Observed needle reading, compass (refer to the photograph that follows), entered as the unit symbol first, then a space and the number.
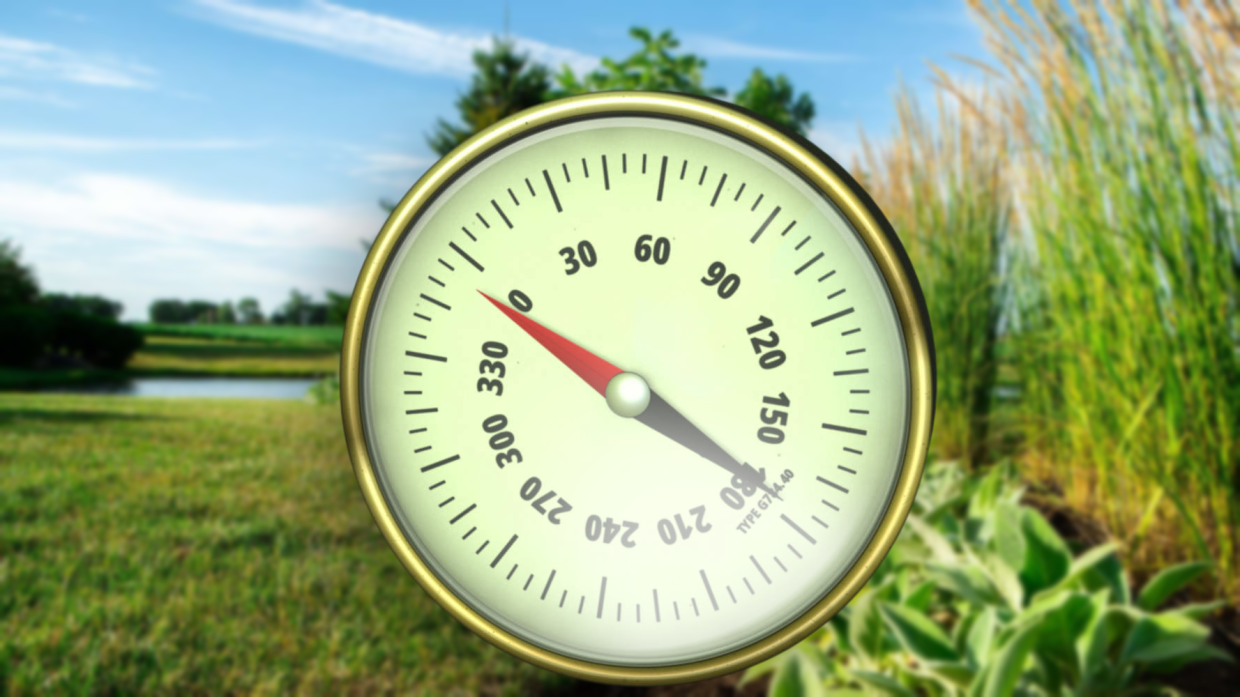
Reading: ° 355
